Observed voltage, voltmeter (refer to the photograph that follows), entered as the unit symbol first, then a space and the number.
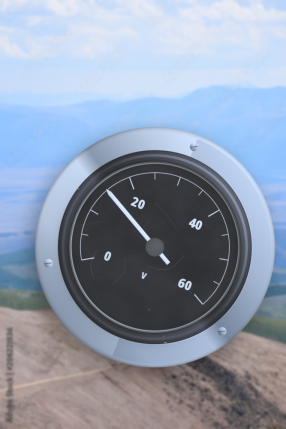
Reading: V 15
